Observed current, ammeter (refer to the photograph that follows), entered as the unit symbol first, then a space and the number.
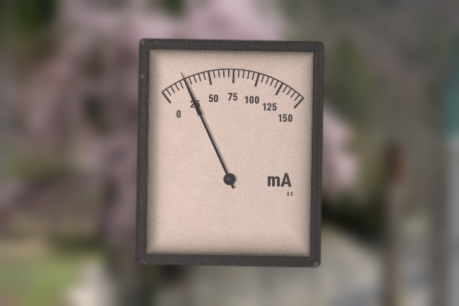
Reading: mA 25
